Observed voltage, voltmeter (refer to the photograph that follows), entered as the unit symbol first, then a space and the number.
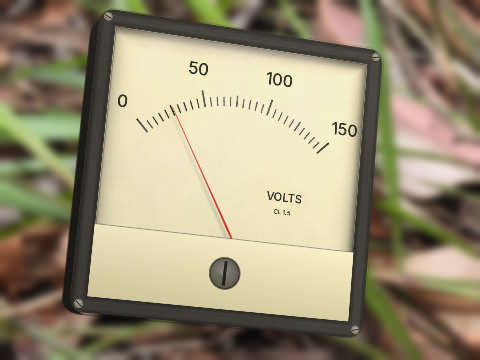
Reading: V 25
